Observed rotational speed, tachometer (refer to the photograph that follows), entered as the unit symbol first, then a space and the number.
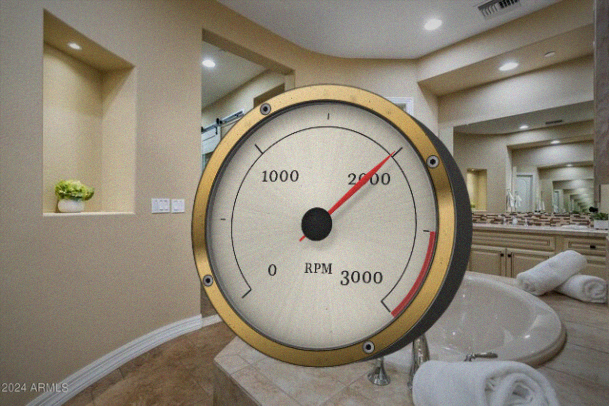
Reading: rpm 2000
